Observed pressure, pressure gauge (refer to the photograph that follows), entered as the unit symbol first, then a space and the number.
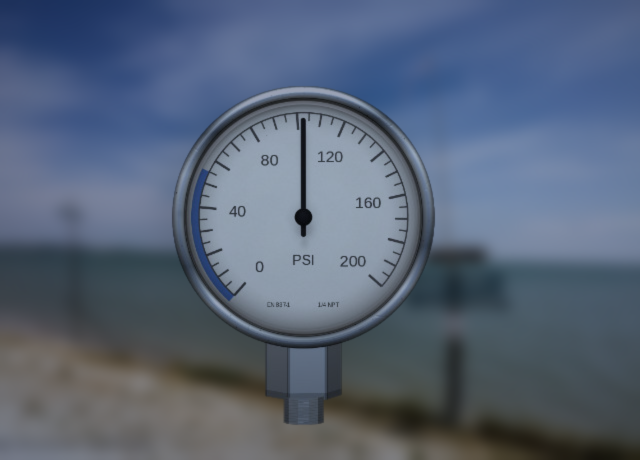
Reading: psi 102.5
